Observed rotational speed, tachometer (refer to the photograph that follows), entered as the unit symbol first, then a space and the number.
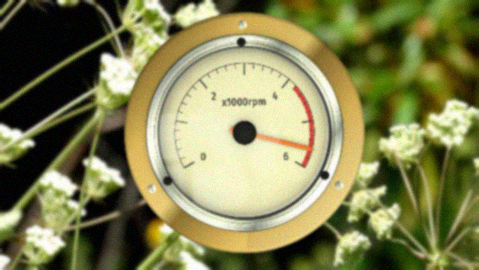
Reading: rpm 5600
